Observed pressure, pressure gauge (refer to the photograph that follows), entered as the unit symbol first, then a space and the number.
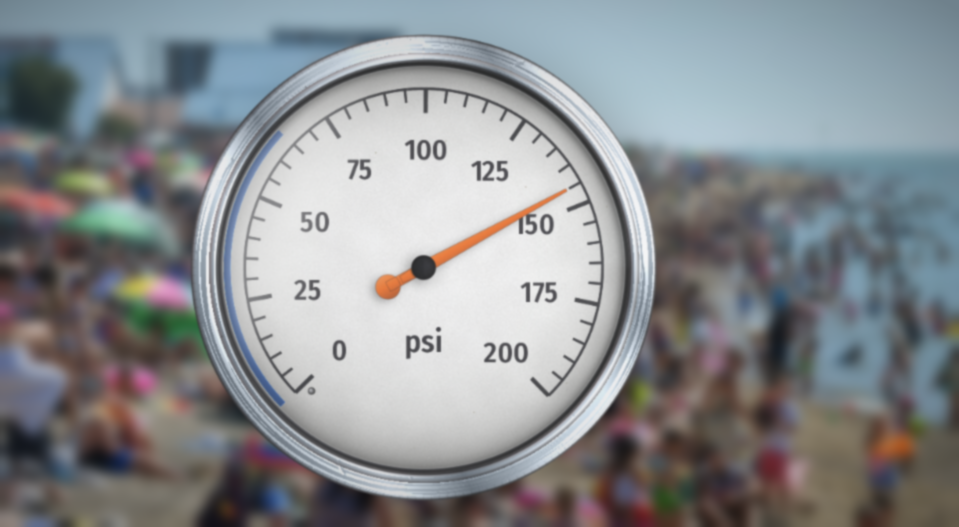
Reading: psi 145
